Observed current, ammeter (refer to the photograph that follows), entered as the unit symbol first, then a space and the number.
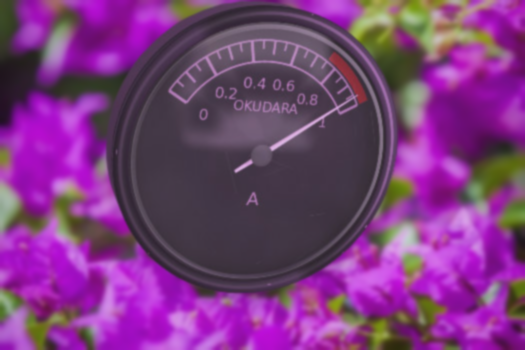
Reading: A 0.95
